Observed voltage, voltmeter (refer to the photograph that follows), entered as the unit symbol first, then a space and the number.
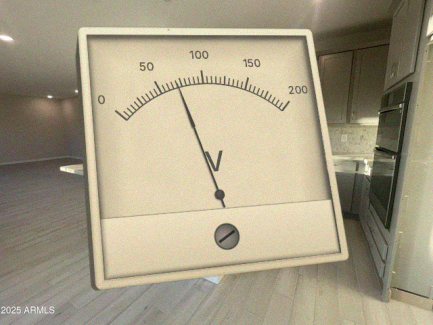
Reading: V 70
